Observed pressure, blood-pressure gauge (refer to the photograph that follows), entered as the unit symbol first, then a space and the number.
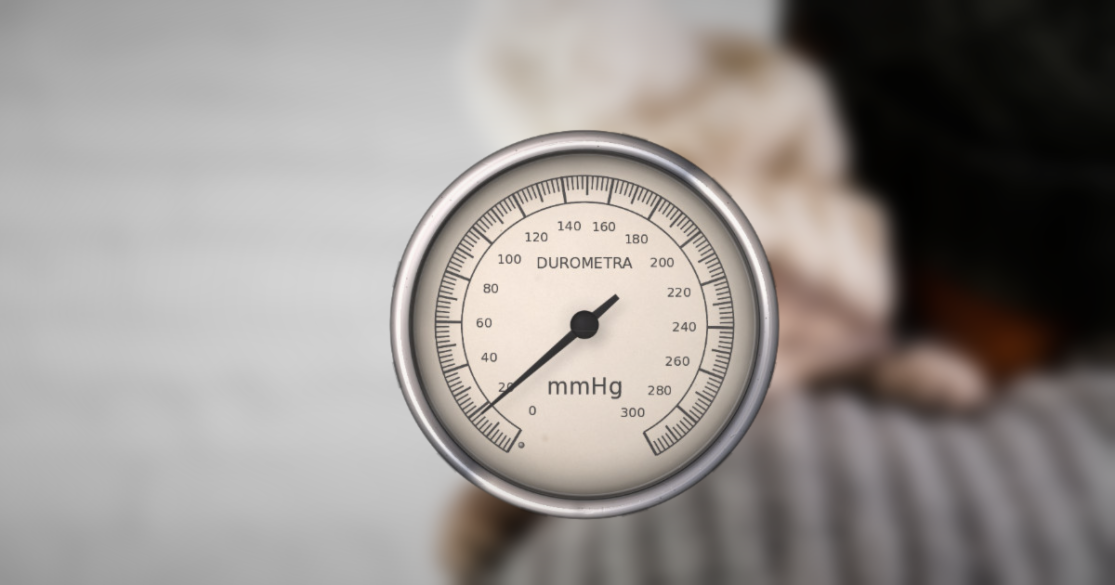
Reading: mmHg 18
